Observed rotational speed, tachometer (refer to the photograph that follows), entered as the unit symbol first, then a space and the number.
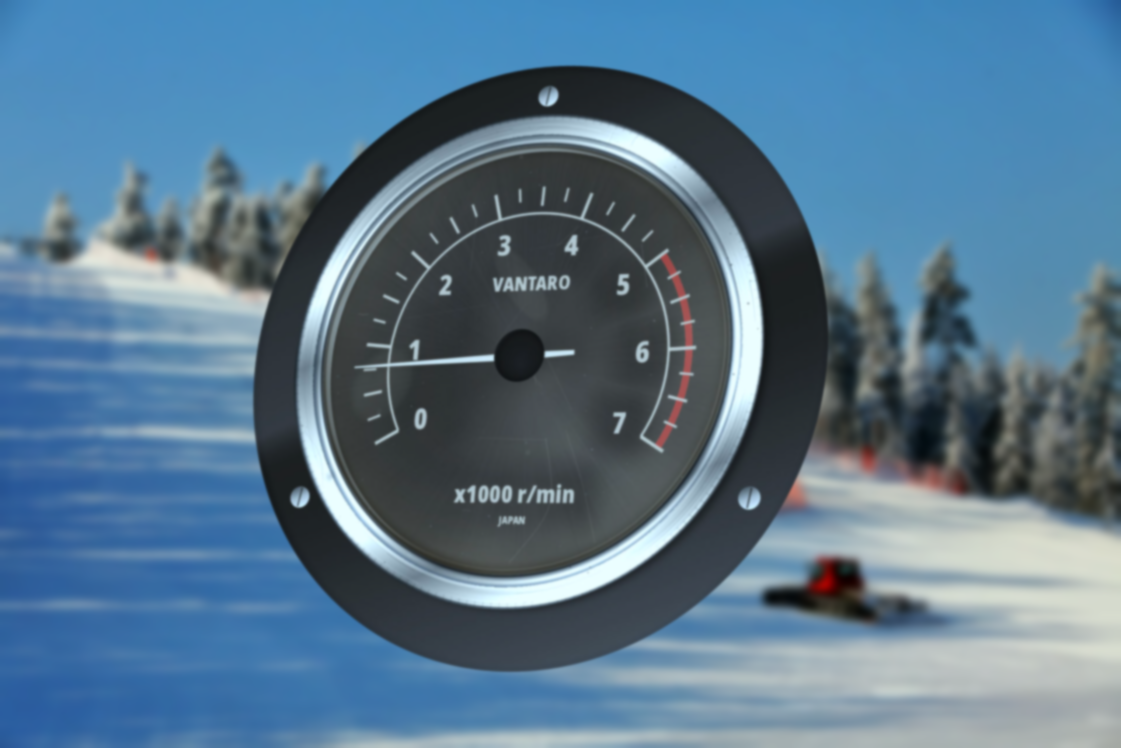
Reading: rpm 750
